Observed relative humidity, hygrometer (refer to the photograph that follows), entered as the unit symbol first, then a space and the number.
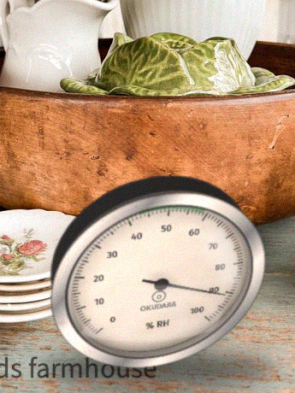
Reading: % 90
